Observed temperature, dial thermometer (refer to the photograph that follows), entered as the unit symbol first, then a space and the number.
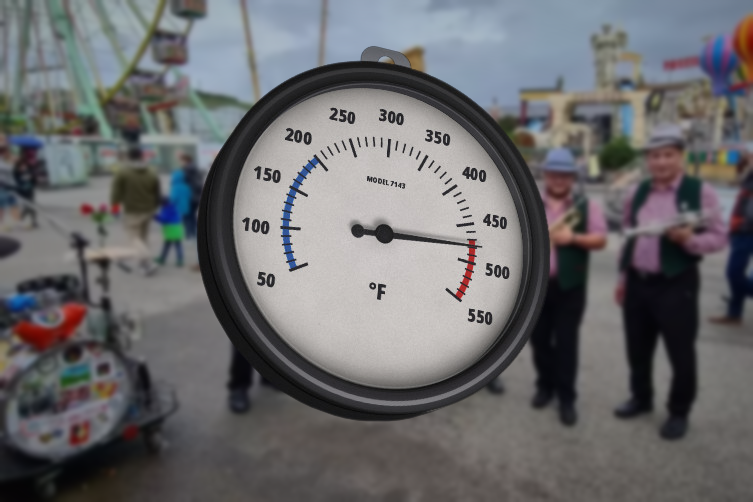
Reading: °F 480
